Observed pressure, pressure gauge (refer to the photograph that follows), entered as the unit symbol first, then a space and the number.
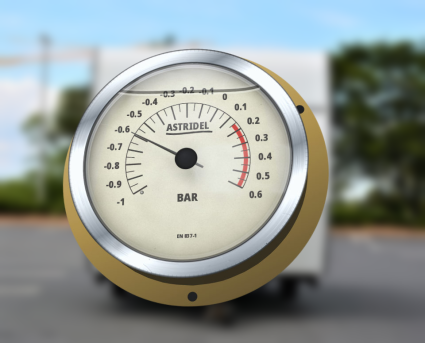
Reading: bar -0.6
